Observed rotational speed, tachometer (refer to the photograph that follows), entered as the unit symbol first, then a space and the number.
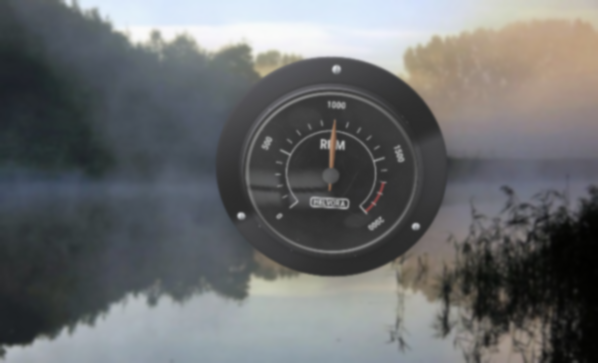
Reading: rpm 1000
